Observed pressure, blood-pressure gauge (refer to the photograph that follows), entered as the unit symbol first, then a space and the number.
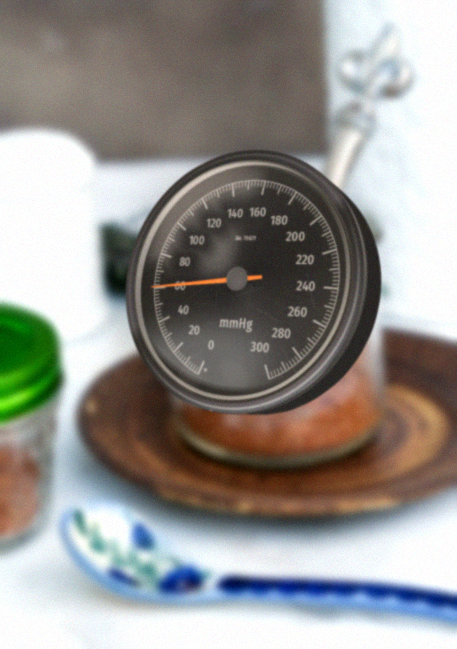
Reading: mmHg 60
